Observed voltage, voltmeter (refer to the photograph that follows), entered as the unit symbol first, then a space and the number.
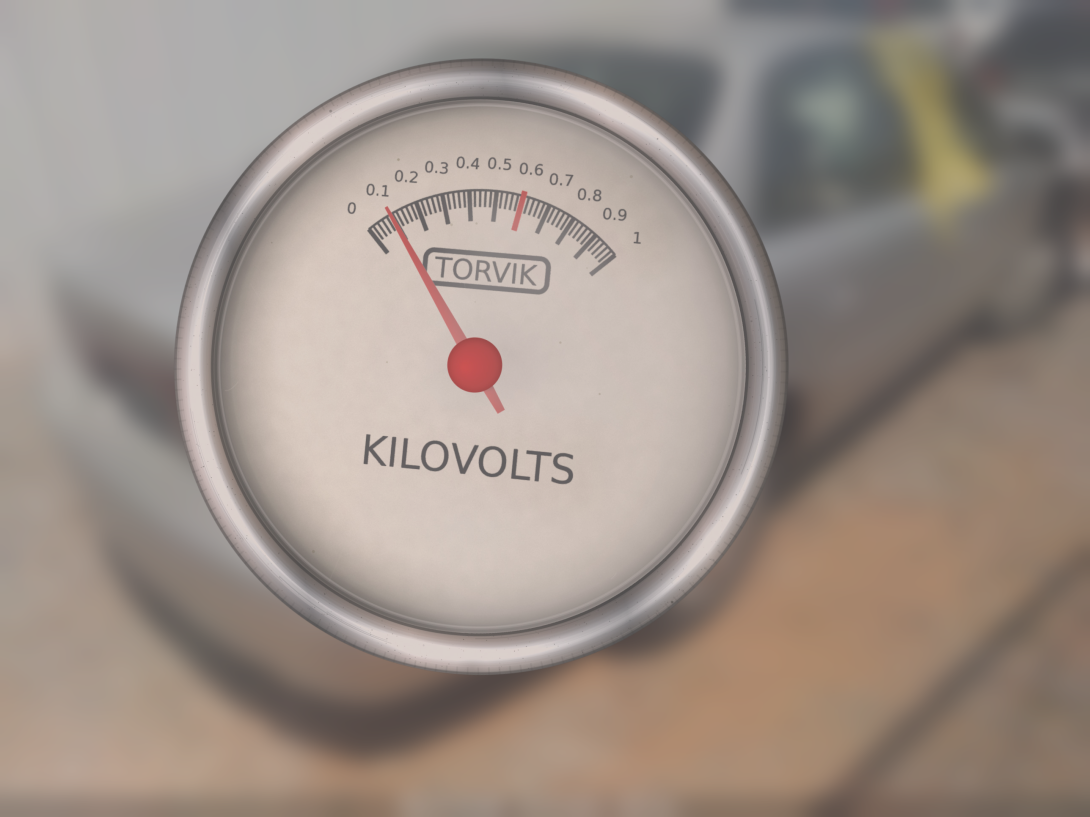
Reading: kV 0.1
